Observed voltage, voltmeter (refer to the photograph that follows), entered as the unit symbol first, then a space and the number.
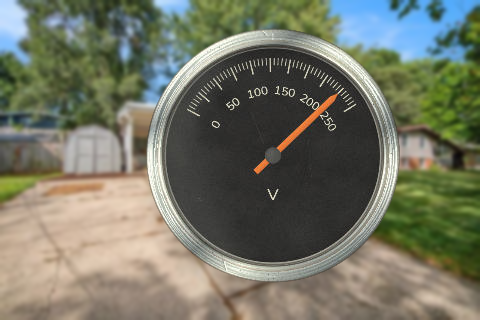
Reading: V 225
